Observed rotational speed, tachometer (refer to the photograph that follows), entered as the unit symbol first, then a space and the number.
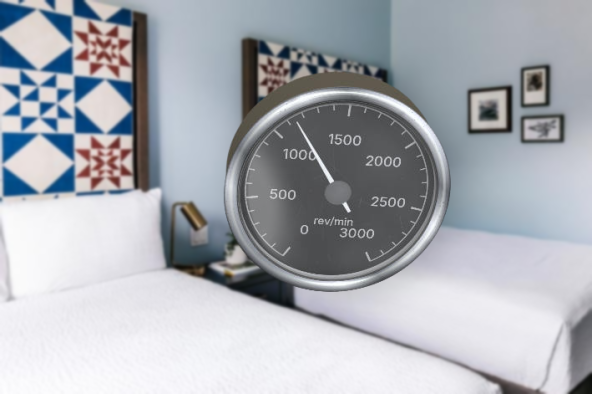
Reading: rpm 1150
